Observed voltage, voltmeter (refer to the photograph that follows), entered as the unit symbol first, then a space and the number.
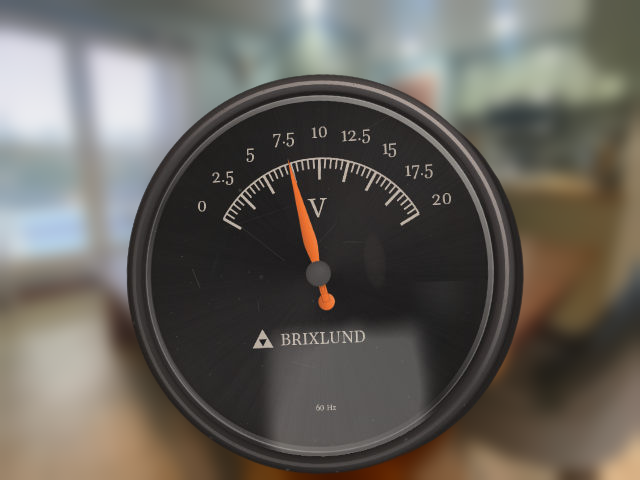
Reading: V 7.5
